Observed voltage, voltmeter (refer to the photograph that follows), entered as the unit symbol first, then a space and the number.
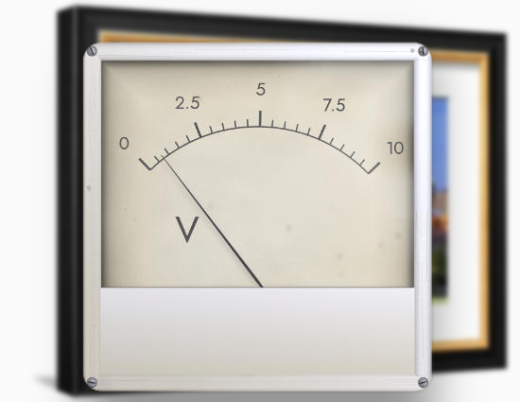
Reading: V 0.75
